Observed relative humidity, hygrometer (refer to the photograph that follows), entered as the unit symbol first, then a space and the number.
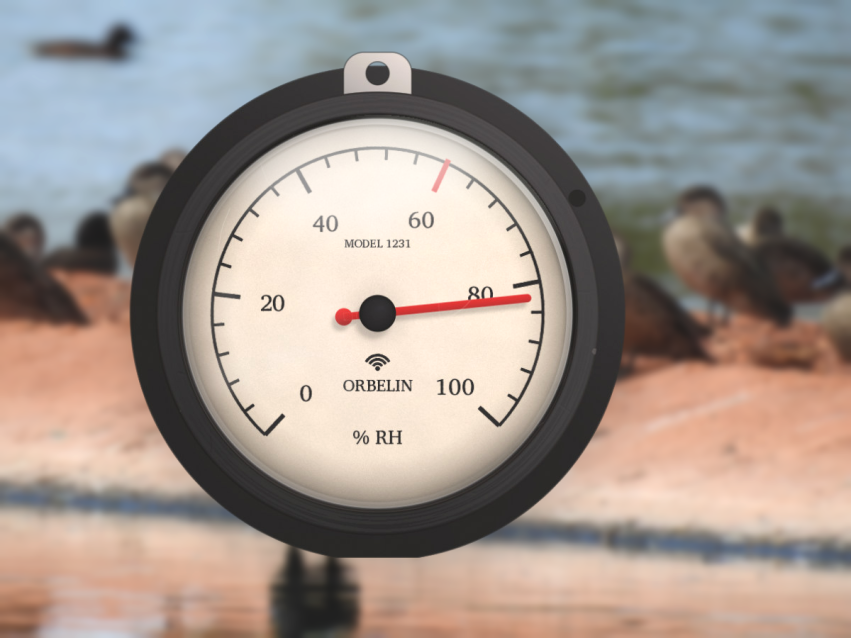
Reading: % 82
